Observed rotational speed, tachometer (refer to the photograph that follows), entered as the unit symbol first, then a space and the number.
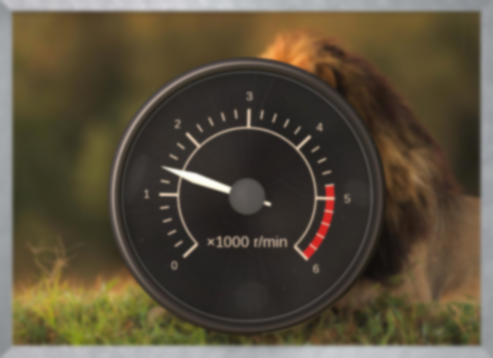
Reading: rpm 1400
